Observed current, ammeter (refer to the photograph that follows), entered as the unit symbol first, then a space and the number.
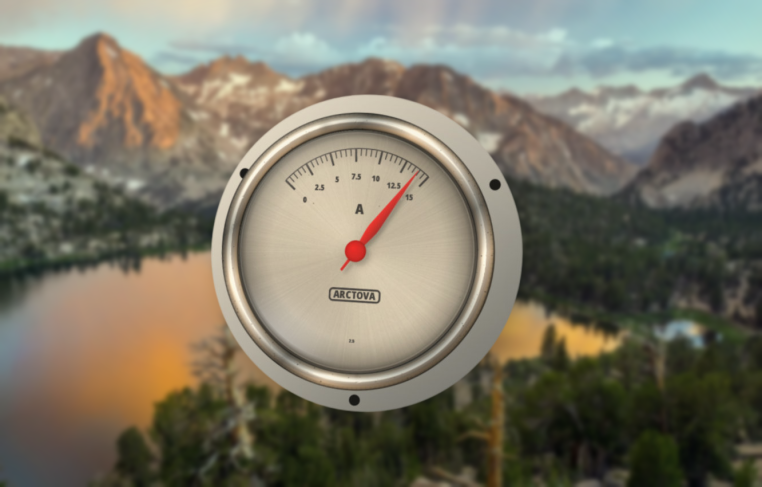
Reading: A 14
